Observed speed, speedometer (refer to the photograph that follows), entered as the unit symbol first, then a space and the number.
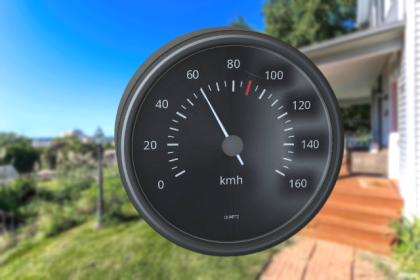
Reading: km/h 60
